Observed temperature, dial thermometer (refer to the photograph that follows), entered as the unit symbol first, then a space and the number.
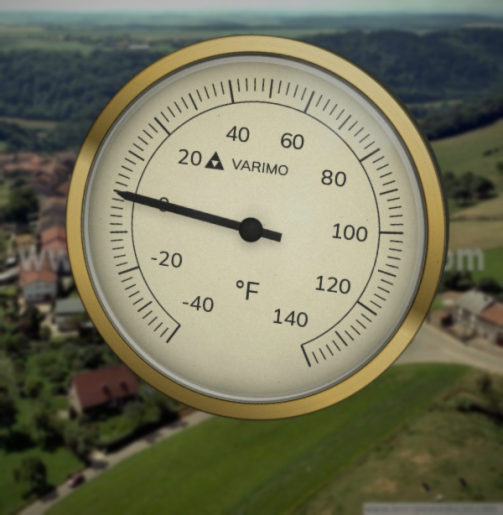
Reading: °F 0
